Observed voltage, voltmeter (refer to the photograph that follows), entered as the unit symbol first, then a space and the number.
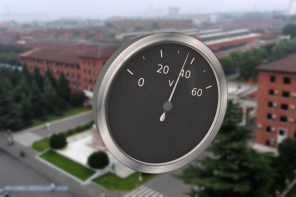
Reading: V 35
